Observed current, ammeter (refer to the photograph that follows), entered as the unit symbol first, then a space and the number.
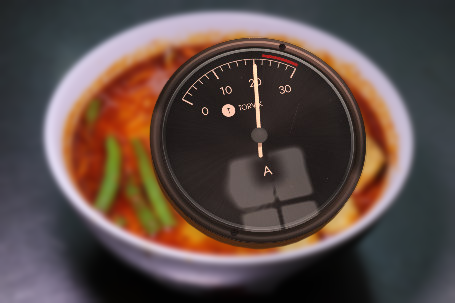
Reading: A 20
